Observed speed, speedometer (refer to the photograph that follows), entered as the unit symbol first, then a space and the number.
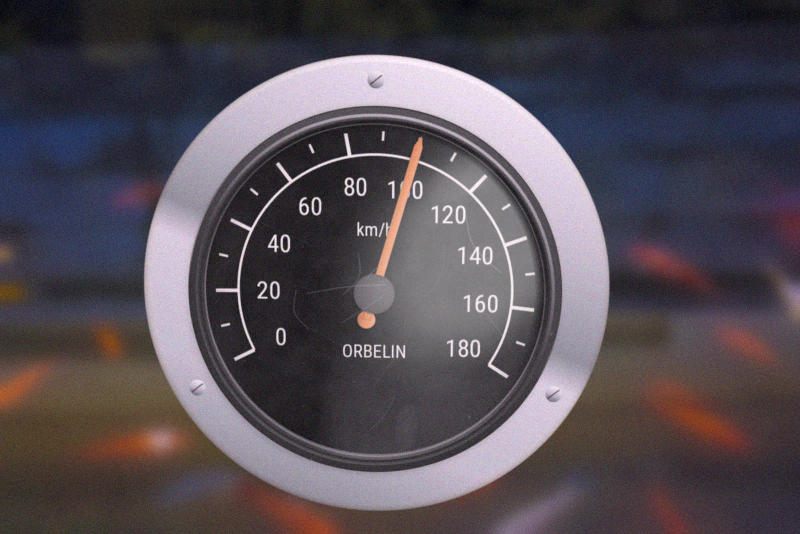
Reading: km/h 100
